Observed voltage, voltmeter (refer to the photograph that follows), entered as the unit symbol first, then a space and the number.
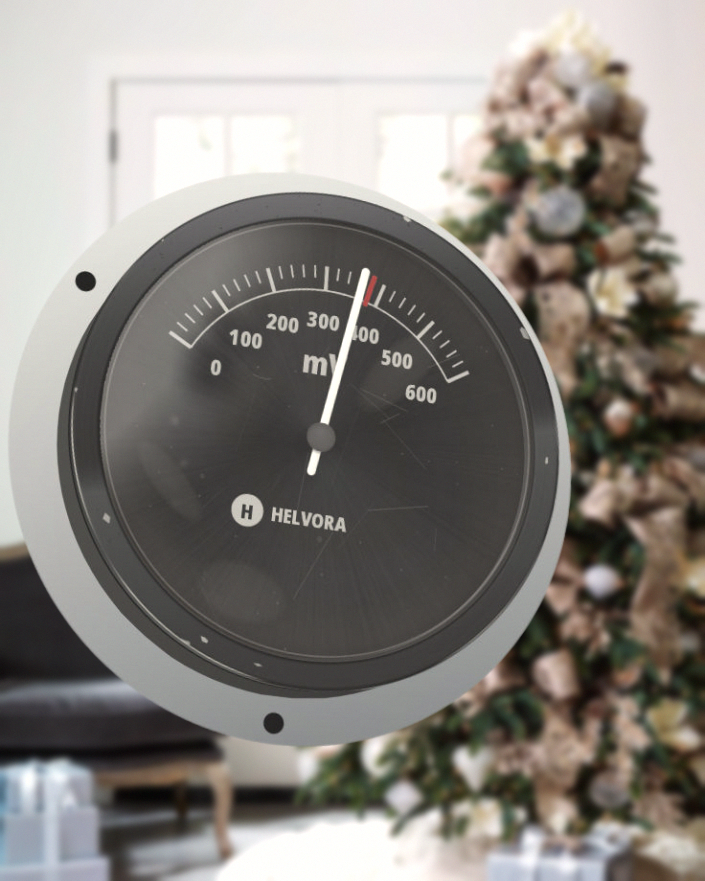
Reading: mV 360
